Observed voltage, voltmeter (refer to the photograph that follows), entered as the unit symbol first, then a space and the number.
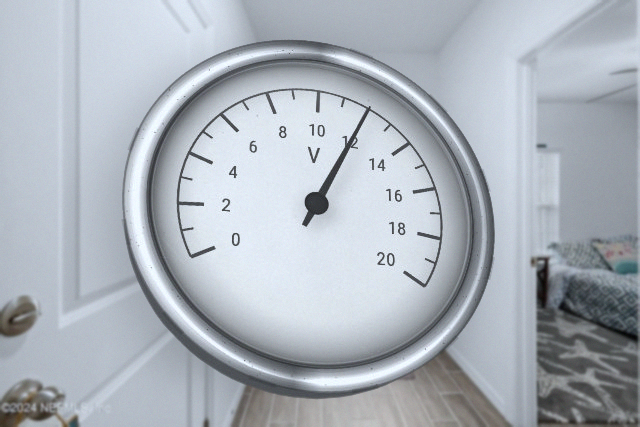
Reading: V 12
